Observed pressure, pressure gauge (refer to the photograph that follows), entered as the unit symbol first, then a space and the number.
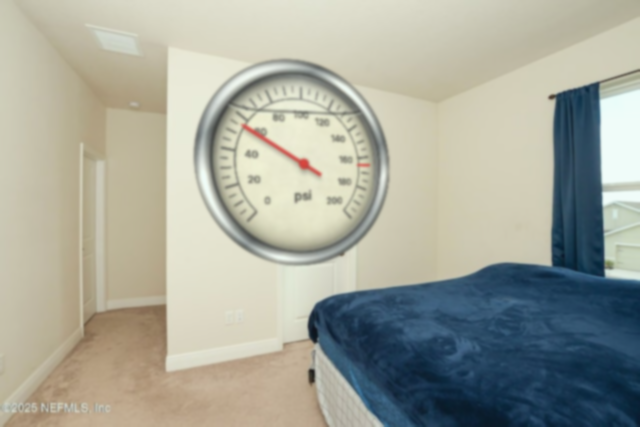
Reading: psi 55
